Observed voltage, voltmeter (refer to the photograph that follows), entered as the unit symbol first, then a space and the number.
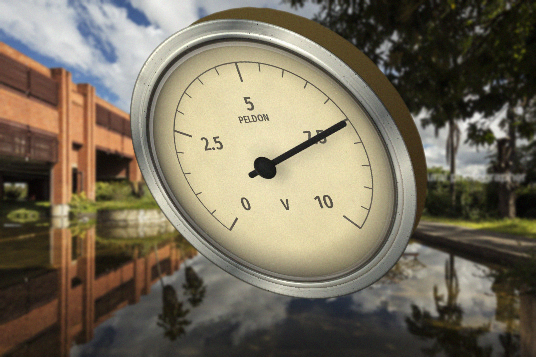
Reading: V 7.5
